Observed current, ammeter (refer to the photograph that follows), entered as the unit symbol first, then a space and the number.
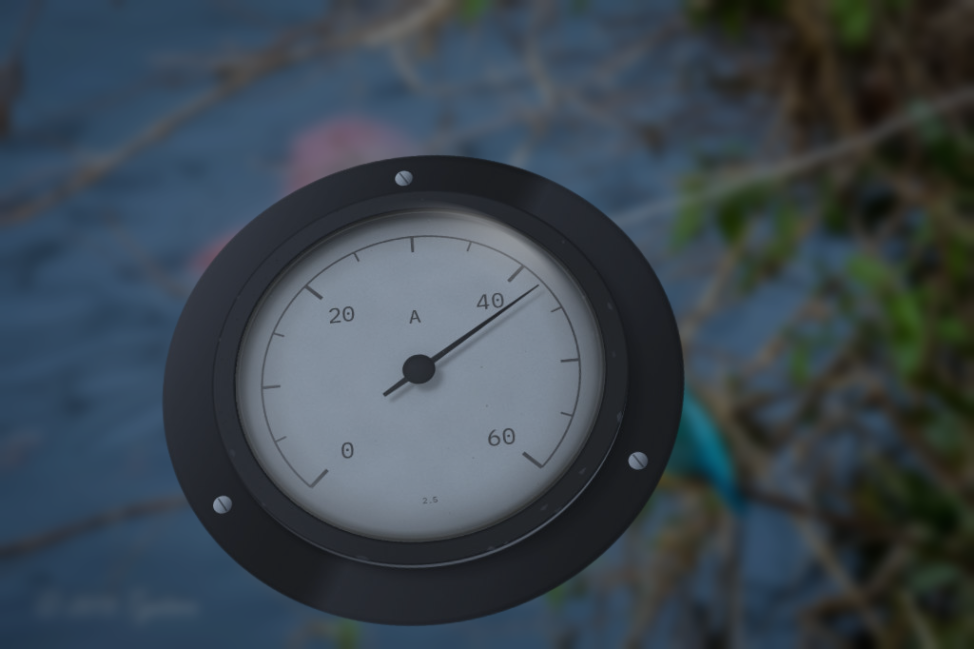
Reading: A 42.5
